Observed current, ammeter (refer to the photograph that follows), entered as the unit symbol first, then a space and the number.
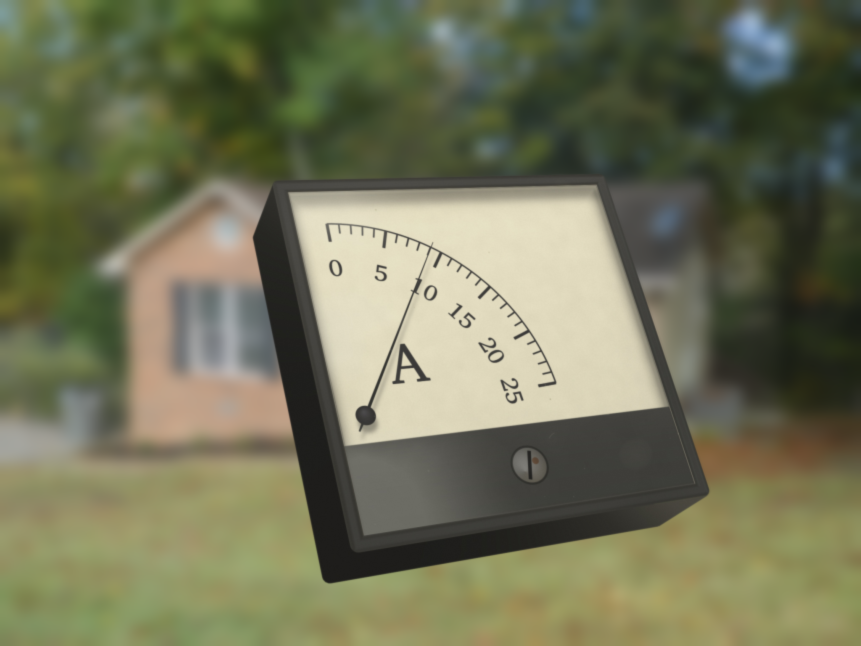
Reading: A 9
